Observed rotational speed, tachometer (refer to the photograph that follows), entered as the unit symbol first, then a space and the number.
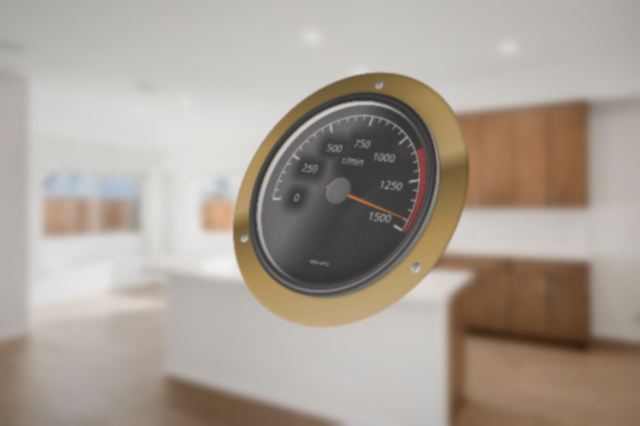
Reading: rpm 1450
